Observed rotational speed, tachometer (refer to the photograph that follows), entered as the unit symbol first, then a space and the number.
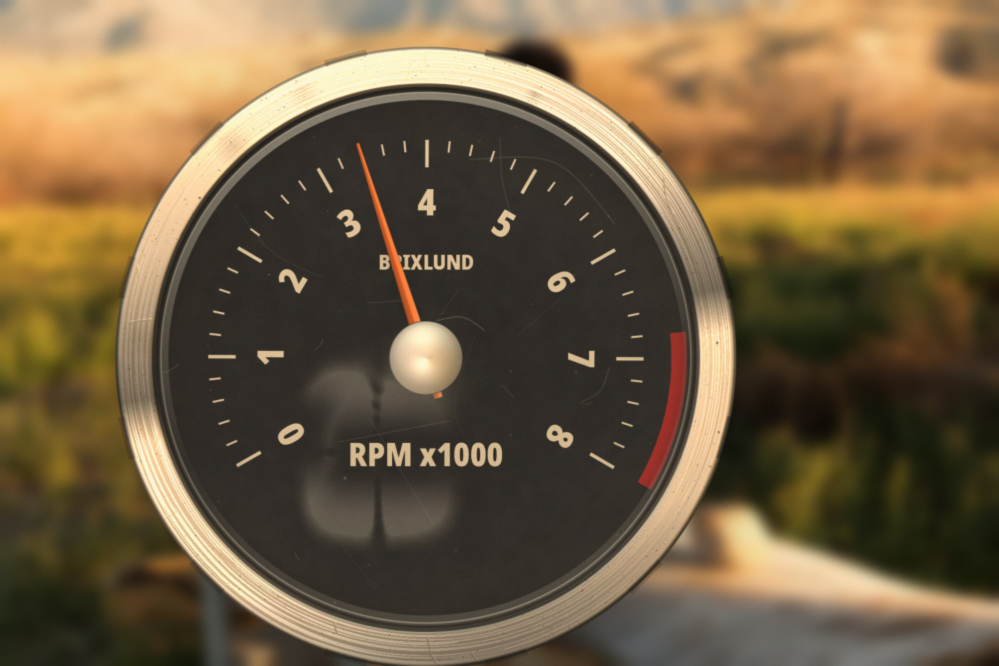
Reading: rpm 3400
